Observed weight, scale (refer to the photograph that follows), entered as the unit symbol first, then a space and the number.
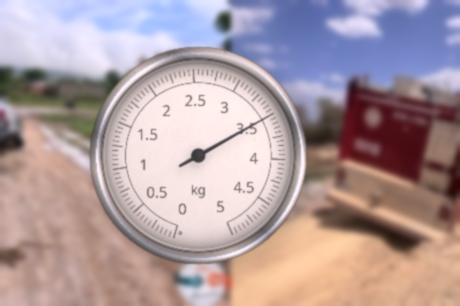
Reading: kg 3.5
